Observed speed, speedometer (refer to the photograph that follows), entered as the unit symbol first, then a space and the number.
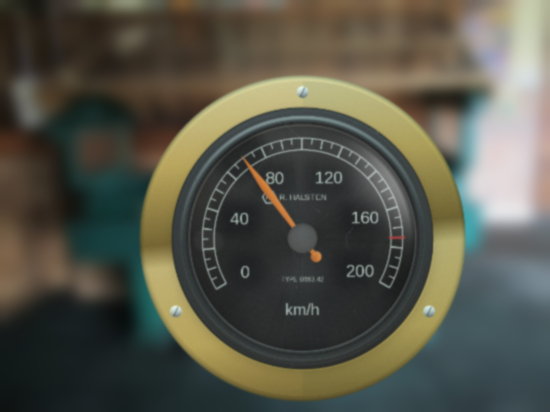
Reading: km/h 70
